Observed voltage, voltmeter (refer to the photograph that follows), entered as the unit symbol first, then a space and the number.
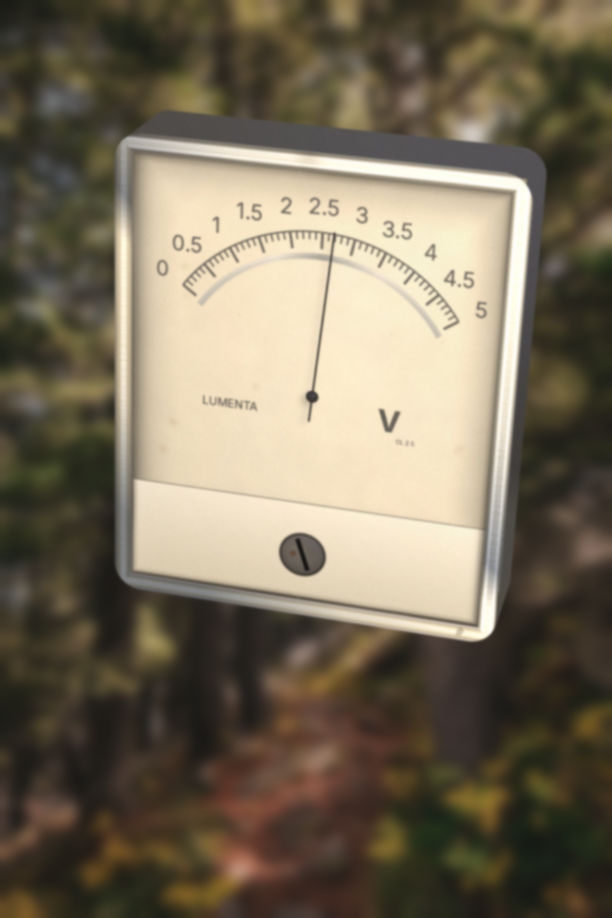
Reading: V 2.7
